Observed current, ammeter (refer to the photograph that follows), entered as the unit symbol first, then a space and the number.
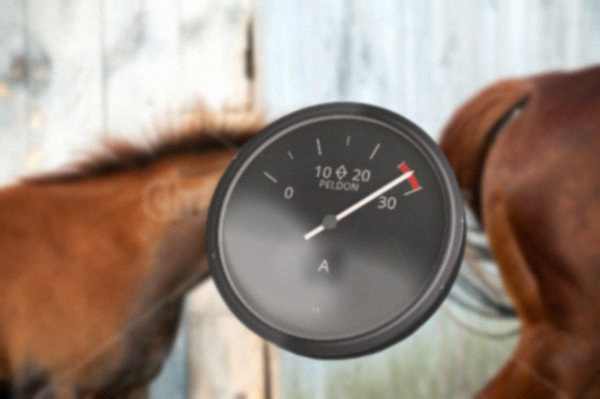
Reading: A 27.5
